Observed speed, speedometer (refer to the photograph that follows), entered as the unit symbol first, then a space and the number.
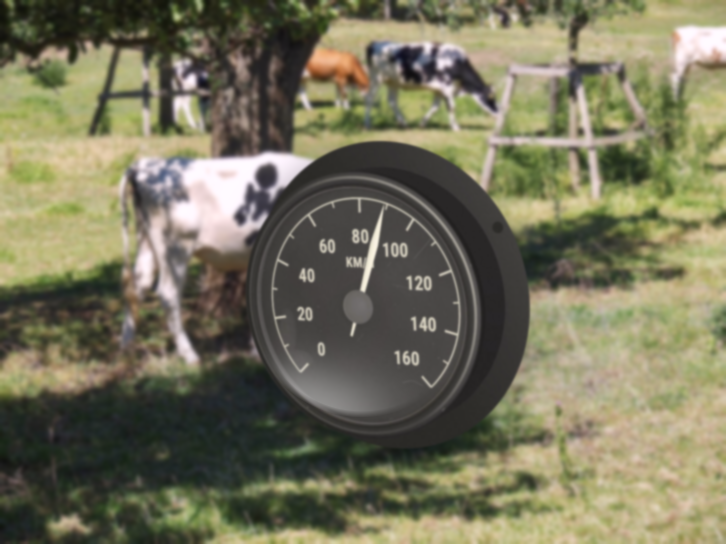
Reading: km/h 90
